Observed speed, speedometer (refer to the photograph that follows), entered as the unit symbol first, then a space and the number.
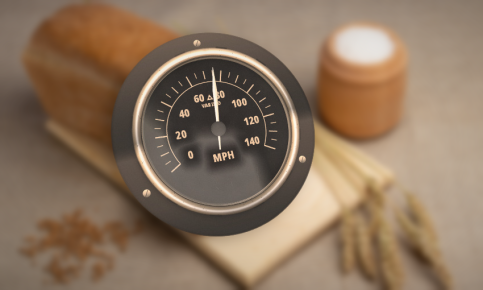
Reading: mph 75
